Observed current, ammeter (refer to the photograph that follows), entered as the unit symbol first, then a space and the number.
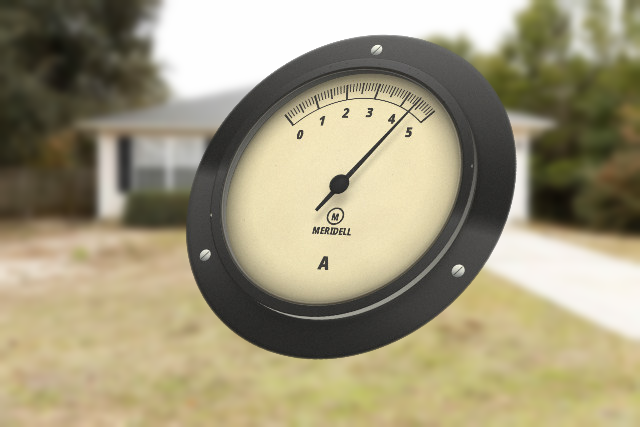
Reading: A 4.5
